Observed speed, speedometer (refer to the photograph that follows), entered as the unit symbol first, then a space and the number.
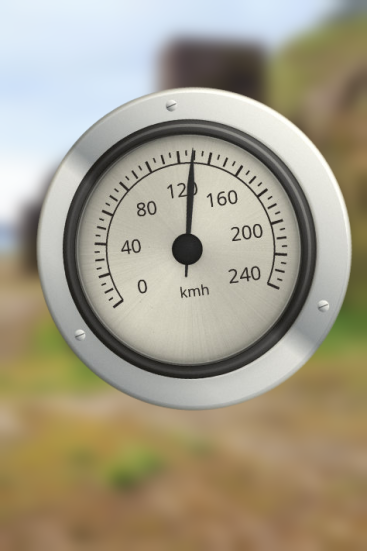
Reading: km/h 130
